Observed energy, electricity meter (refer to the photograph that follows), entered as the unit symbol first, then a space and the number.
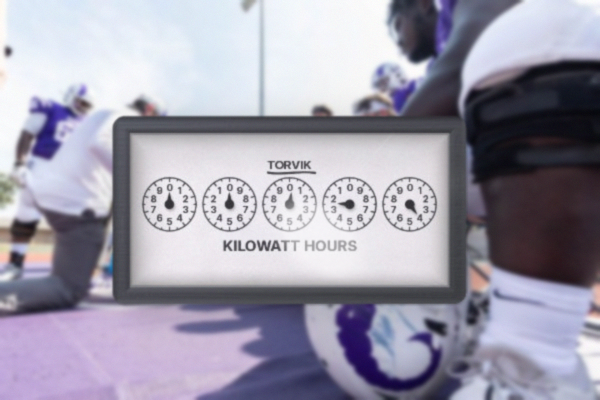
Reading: kWh 24
